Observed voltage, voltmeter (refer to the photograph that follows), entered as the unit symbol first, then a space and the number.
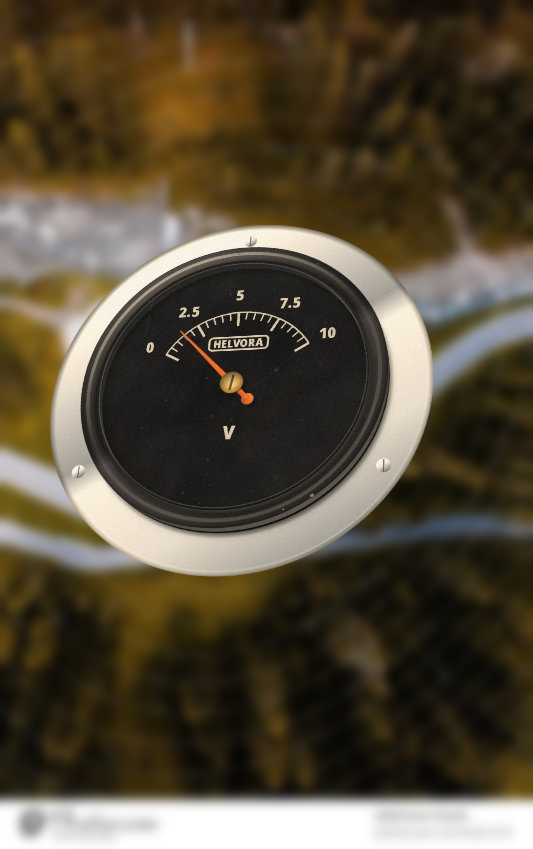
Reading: V 1.5
